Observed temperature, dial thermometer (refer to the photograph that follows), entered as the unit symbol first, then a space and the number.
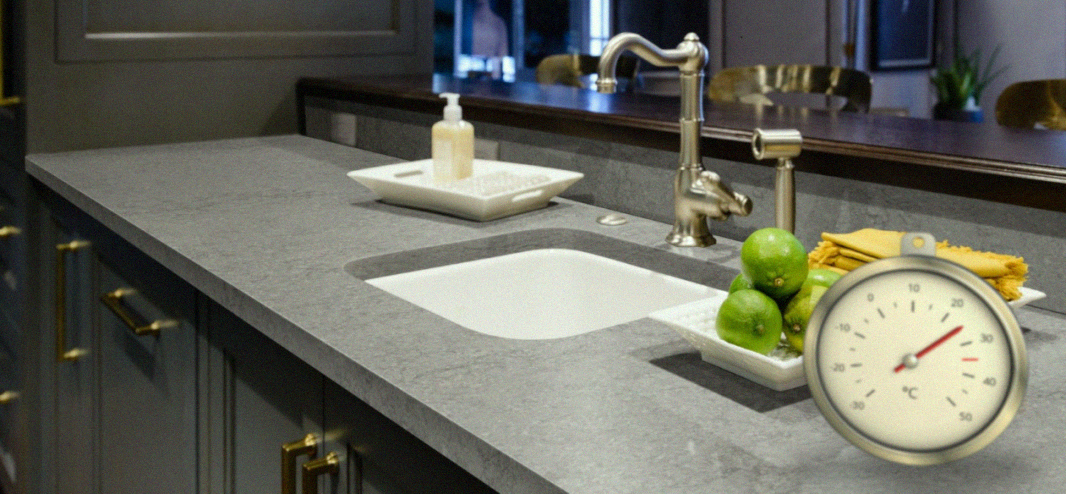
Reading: °C 25
